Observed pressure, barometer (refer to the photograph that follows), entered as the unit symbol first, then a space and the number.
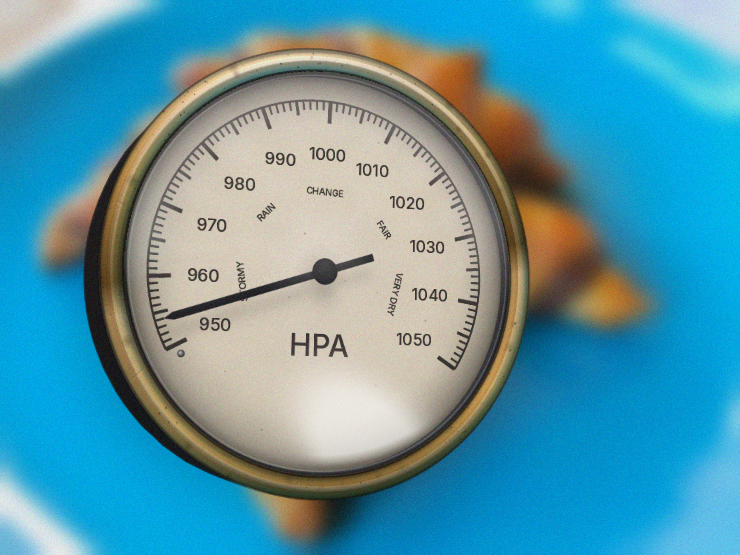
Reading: hPa 954
